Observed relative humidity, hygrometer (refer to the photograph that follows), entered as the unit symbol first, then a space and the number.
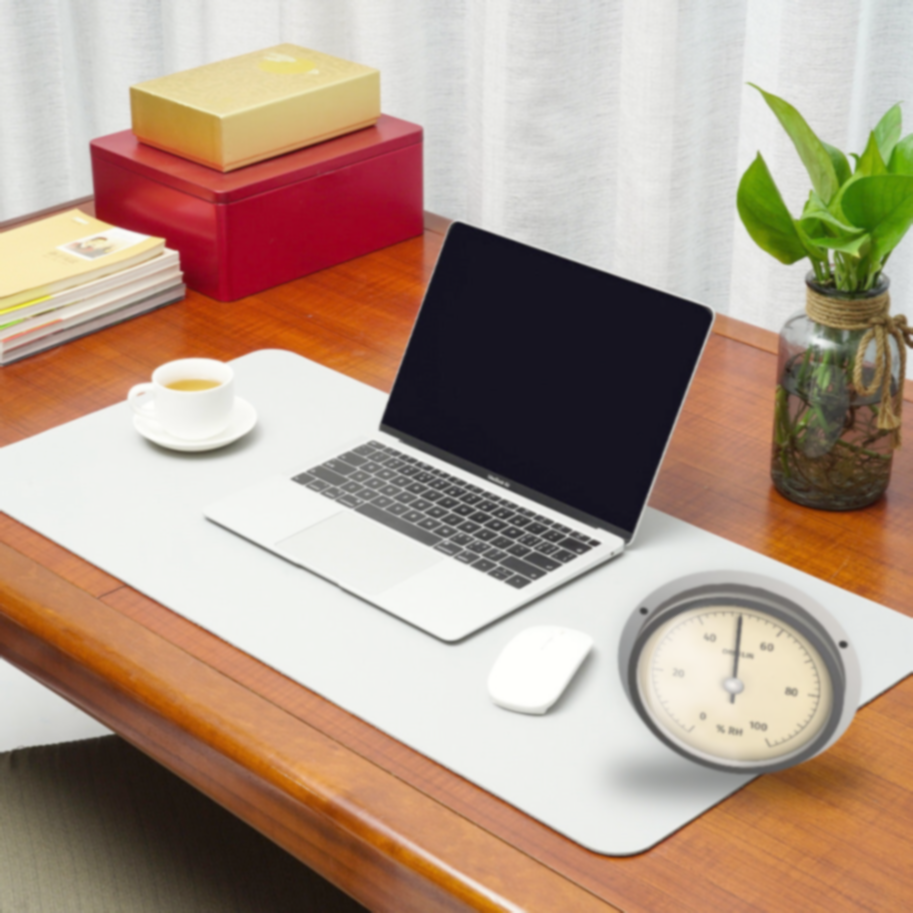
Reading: % 50
